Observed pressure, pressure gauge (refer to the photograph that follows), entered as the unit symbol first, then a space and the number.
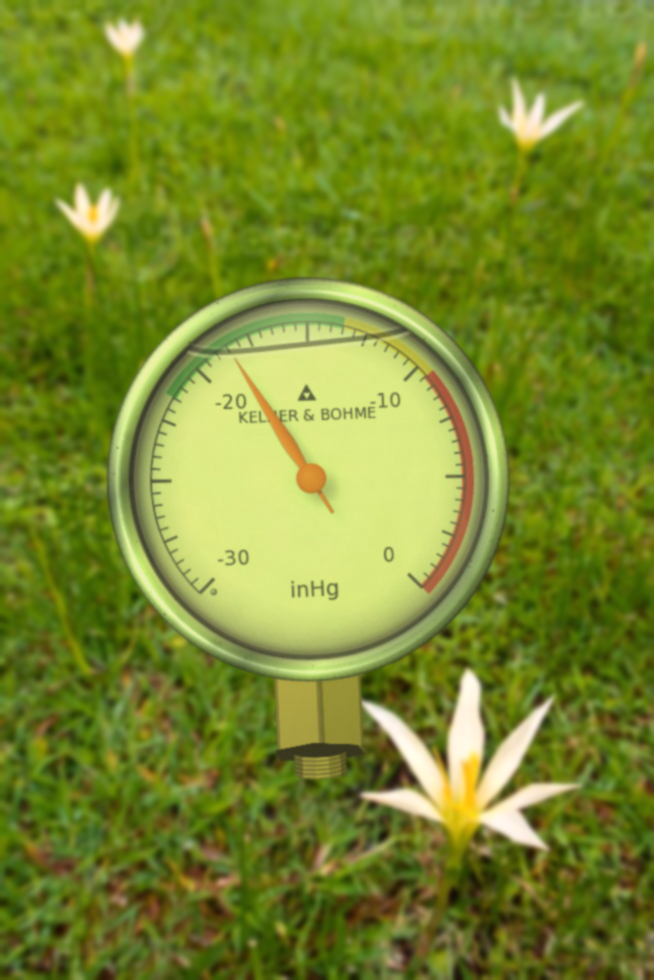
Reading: inHg -18.5
